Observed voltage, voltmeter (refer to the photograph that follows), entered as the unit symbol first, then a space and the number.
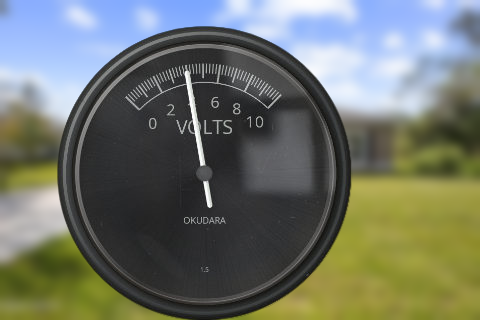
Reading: V 4
